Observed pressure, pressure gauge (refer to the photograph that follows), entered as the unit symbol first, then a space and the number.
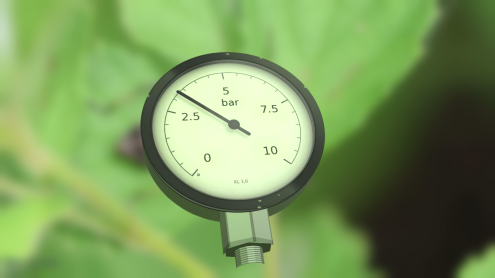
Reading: bar 3.25
